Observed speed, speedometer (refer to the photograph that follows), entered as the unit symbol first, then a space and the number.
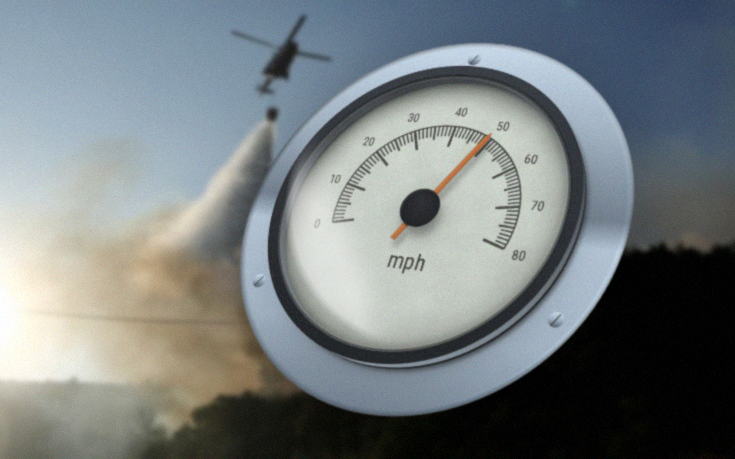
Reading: mph 50
